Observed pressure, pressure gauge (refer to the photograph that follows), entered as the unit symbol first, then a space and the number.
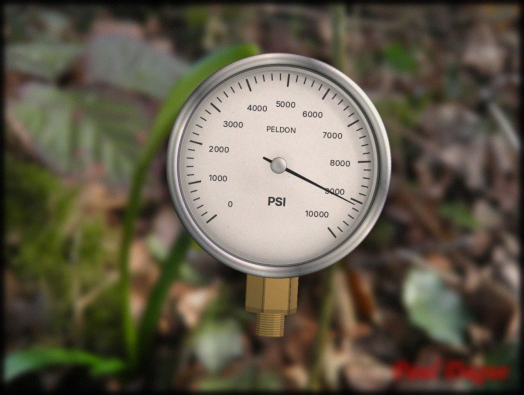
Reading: psi 9100
